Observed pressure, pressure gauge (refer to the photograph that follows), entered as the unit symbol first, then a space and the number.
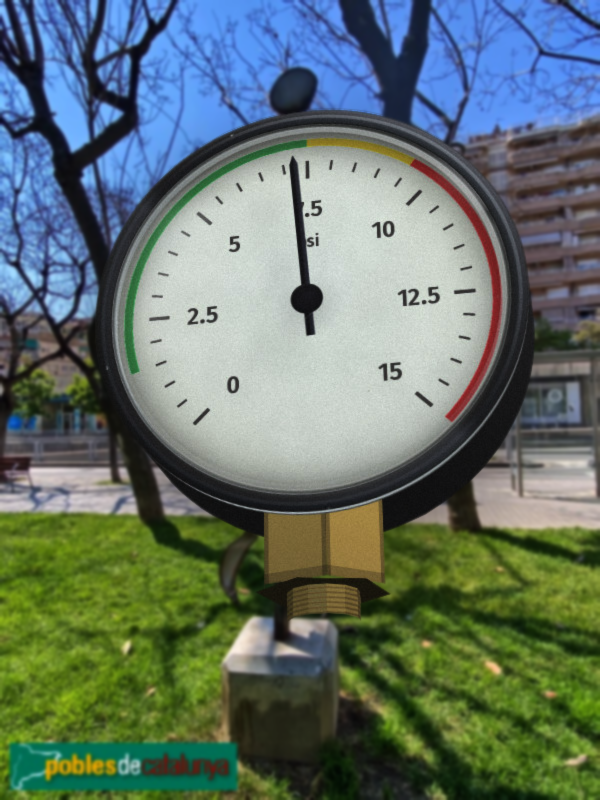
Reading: psi 7.25
